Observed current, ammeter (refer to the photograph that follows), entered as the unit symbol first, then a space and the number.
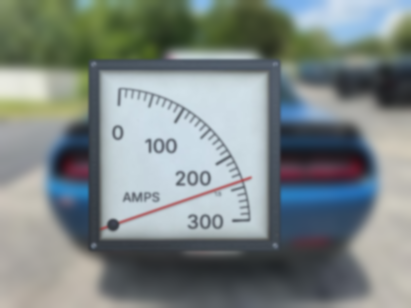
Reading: A 240
